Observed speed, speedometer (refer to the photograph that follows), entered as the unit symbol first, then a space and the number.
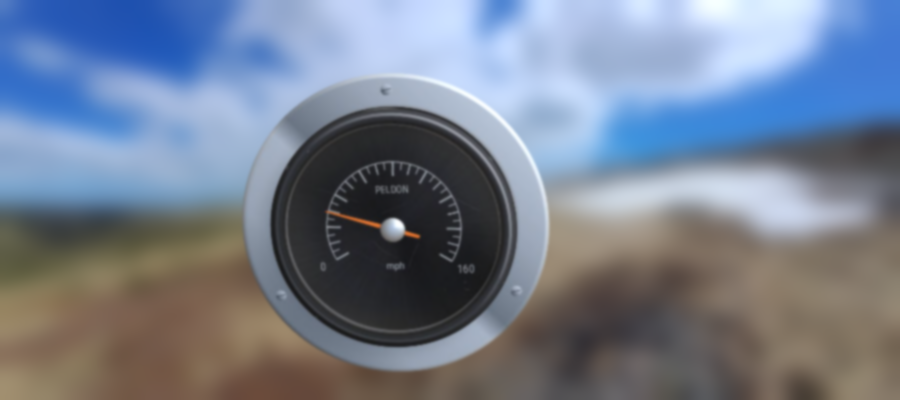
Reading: mph 30
